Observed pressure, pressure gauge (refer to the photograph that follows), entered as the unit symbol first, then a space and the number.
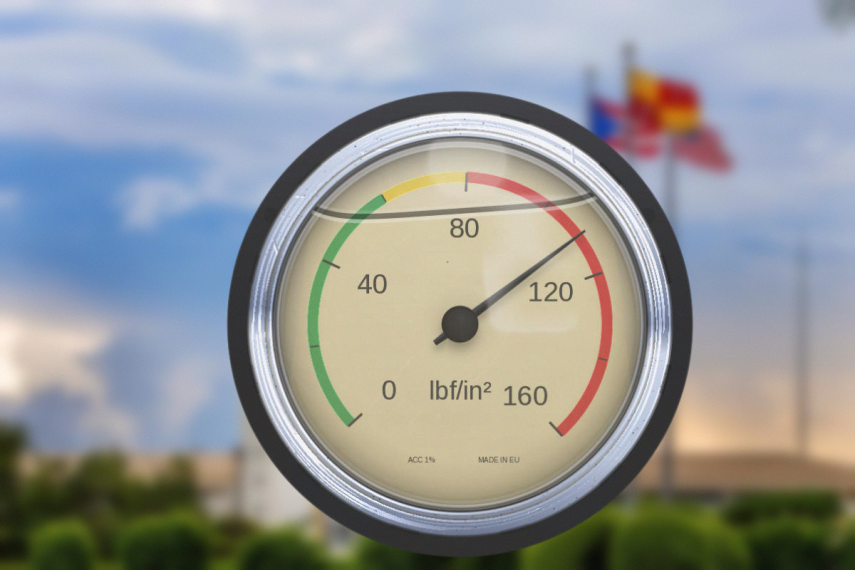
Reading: psi 110
